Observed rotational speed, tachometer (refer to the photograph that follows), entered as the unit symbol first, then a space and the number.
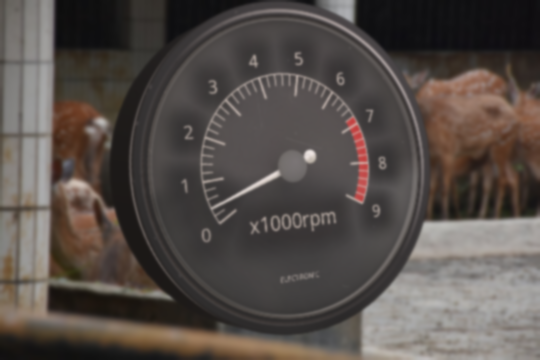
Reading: rpm 400
